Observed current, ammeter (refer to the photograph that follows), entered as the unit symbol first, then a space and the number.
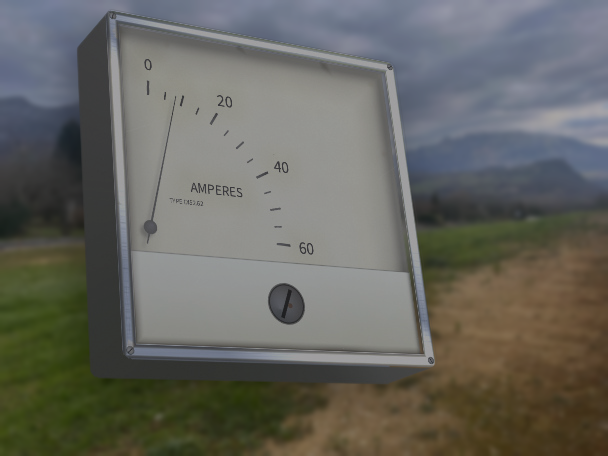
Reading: A 7.5
